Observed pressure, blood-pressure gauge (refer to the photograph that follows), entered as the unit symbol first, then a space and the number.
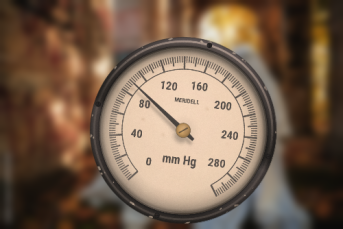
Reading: mmHg 90
